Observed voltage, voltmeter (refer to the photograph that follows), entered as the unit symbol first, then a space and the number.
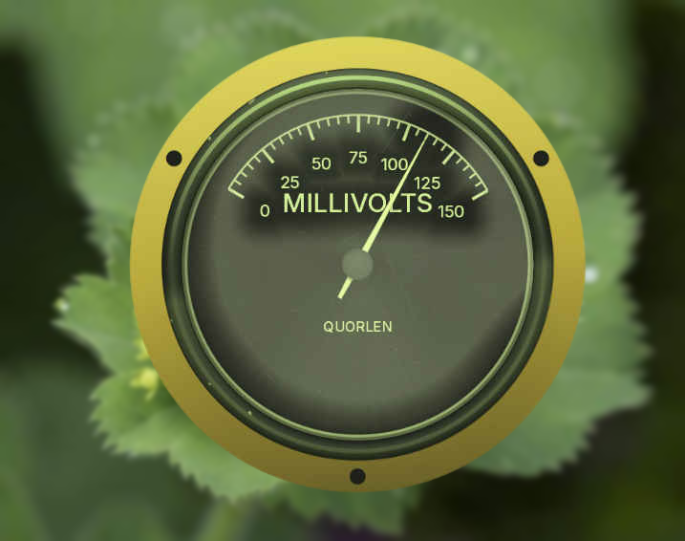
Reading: mV 110
